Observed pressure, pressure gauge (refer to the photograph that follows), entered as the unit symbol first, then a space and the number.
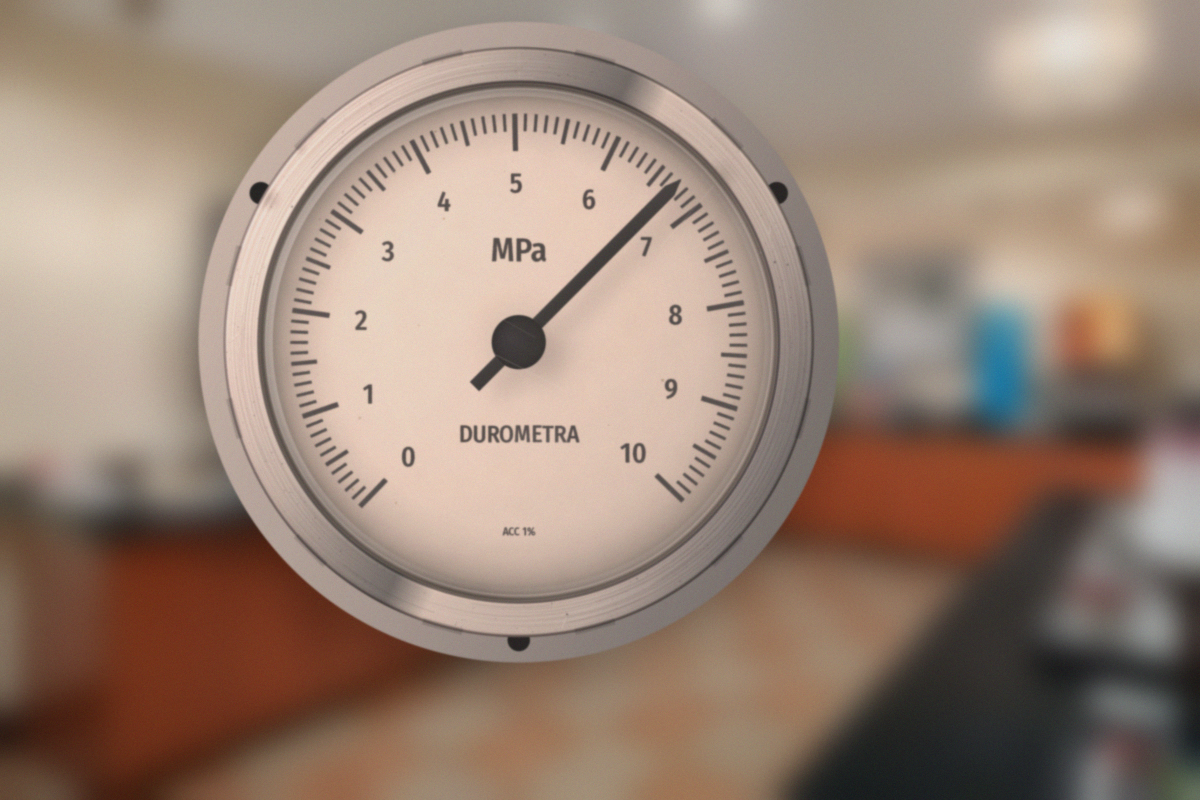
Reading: MPa 6.7
